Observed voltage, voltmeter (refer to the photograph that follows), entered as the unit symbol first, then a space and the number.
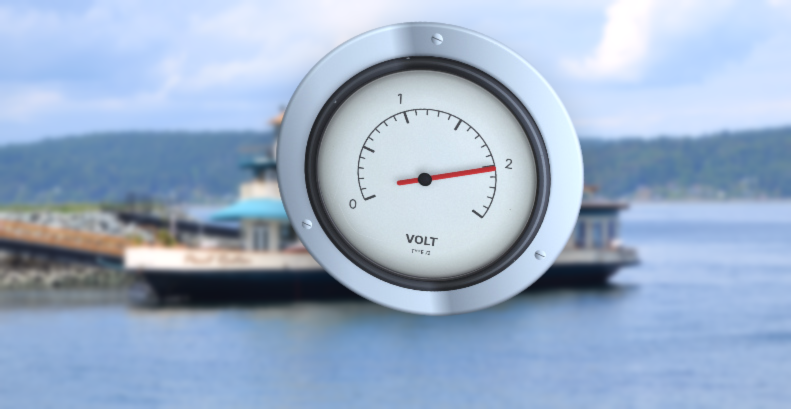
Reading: V 2
